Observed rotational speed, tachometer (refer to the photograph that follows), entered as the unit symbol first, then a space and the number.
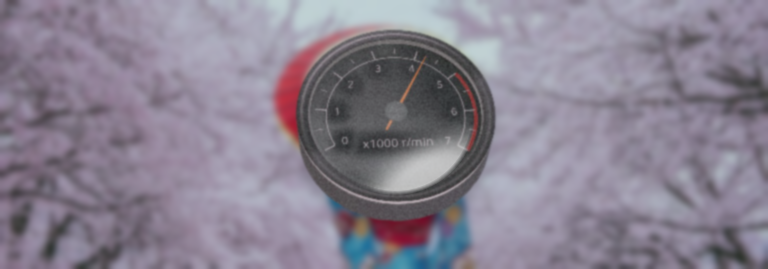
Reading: rpm 4250
